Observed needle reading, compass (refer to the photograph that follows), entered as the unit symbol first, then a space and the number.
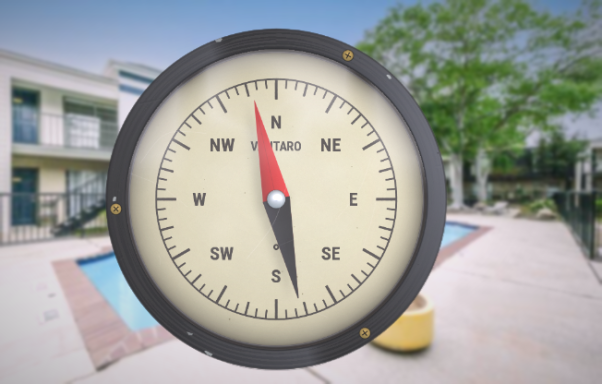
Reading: ° 347.5
